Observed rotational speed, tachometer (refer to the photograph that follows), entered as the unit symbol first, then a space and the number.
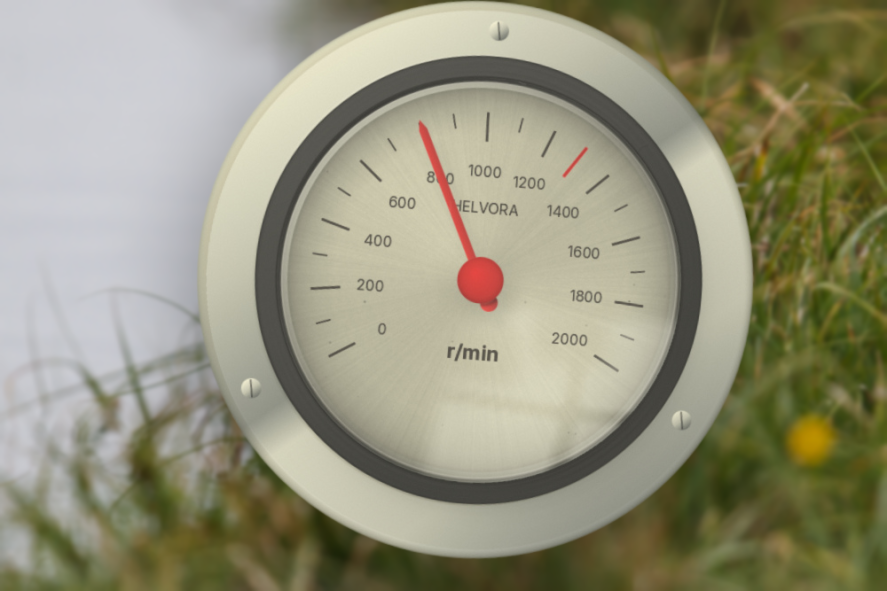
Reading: rpm 800
